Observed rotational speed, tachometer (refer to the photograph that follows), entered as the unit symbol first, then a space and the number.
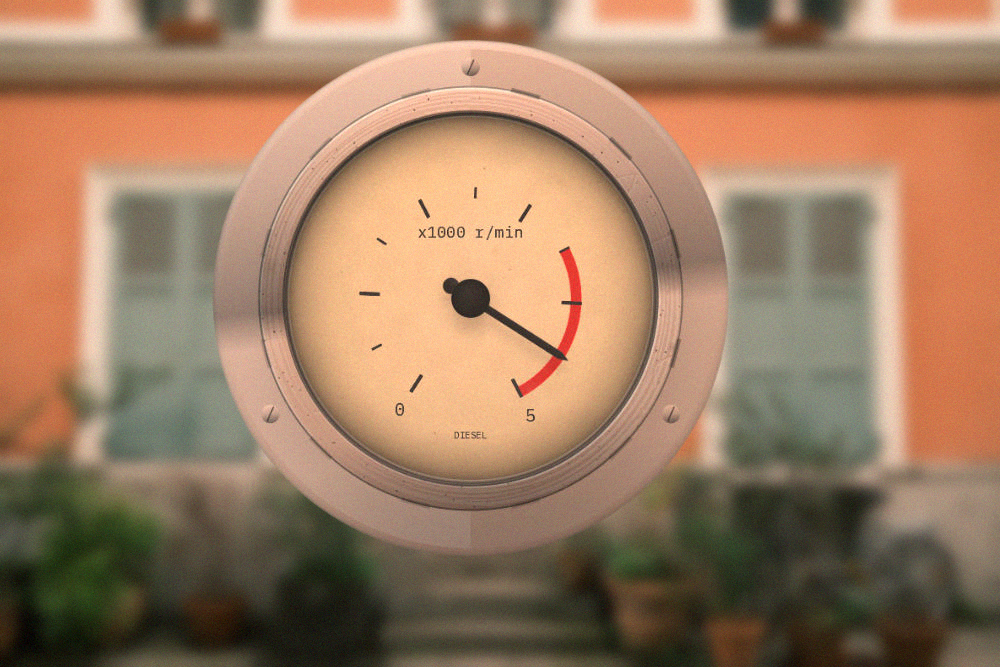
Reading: rpm 4500
